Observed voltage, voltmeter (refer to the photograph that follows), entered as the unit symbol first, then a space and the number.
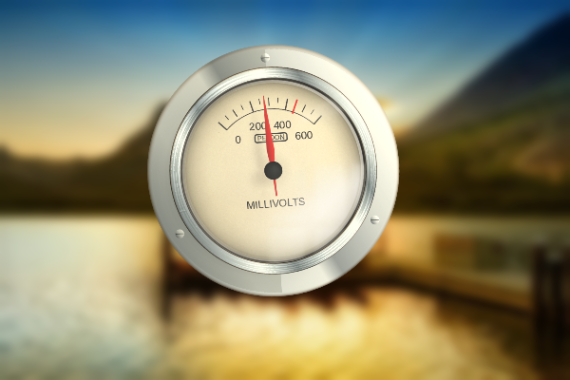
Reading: mV 275
